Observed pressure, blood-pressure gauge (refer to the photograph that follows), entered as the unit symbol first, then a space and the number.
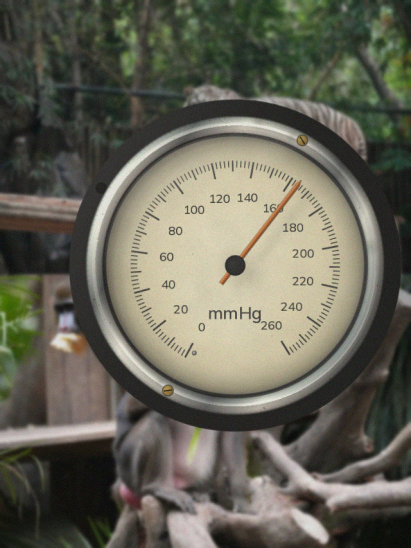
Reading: mmHg 164
